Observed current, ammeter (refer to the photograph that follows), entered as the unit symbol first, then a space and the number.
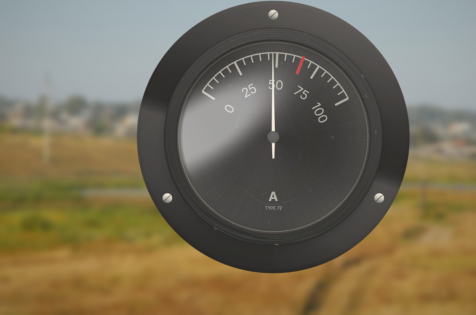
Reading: A 47.5
